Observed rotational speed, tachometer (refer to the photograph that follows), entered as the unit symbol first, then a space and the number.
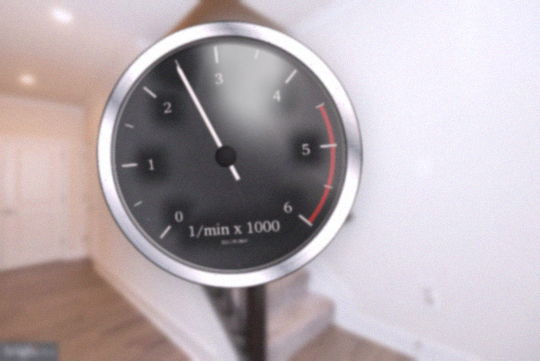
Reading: rpm 2500
